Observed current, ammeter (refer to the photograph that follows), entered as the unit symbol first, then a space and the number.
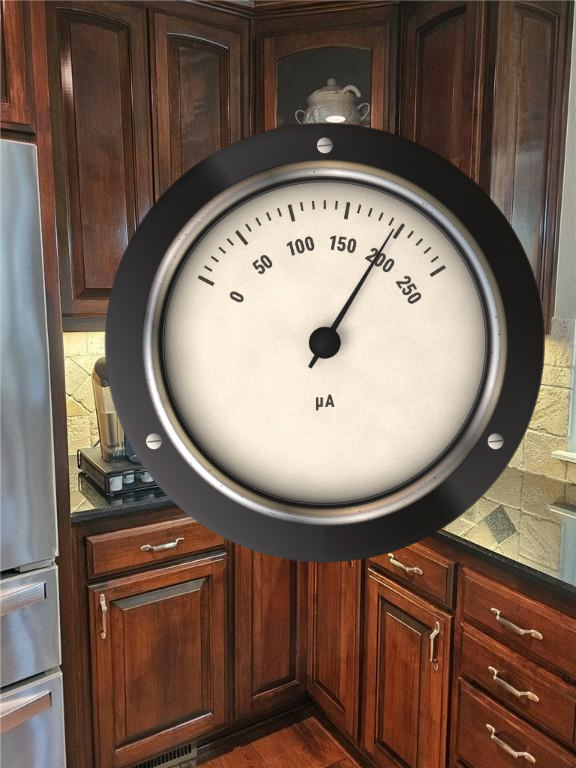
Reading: µA 195
